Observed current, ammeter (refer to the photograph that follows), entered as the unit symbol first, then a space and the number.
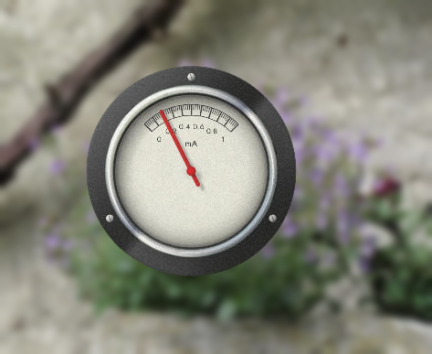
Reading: mA 0.2
